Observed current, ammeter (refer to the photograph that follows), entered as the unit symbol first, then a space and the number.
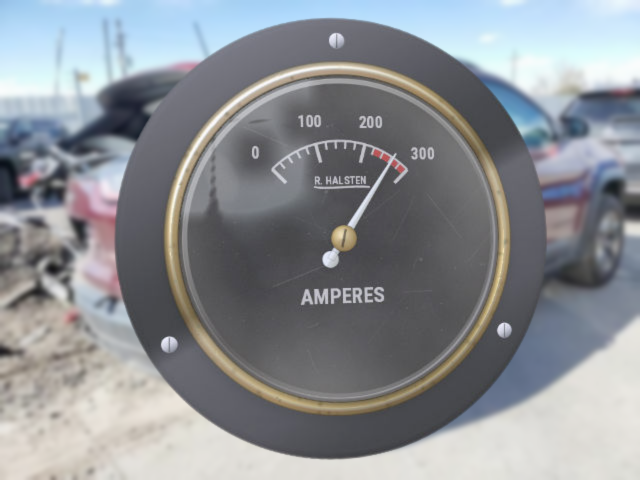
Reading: A 260
